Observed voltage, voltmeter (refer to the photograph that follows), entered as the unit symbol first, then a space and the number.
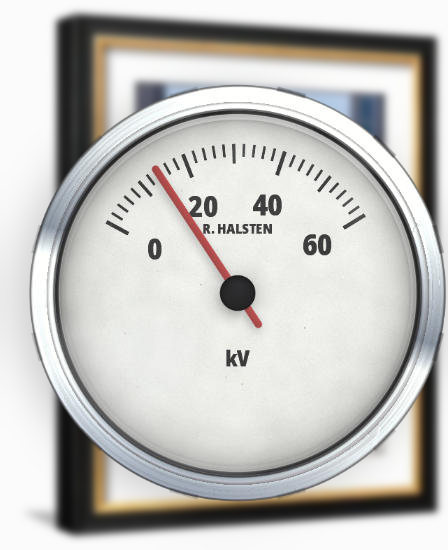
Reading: kV 14
